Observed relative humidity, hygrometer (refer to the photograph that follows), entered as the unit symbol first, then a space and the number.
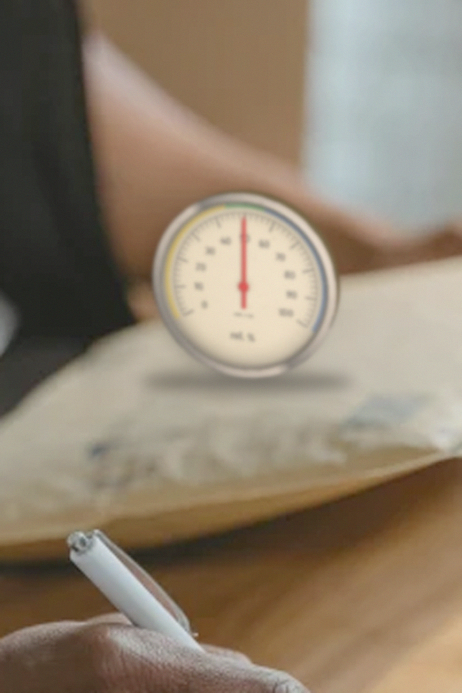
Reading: % 50
